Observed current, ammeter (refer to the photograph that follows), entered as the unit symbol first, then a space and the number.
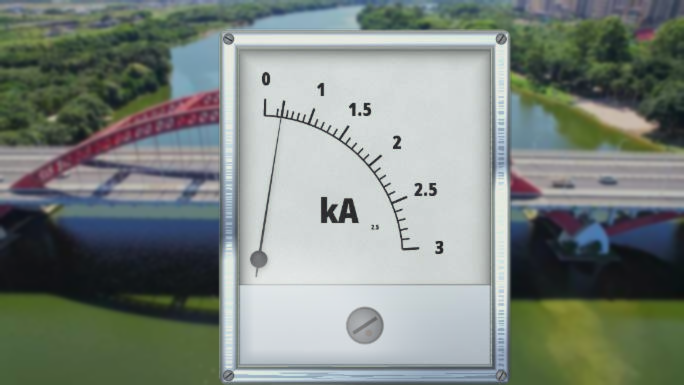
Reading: kA 0.5
